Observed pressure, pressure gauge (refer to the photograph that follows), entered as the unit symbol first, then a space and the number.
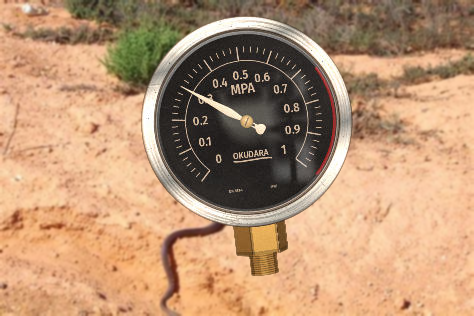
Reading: MPa 0.3
